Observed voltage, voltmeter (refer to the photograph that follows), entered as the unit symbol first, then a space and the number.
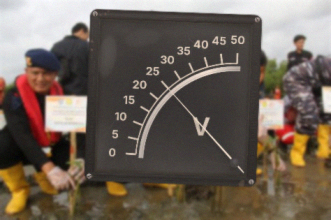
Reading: V 25
